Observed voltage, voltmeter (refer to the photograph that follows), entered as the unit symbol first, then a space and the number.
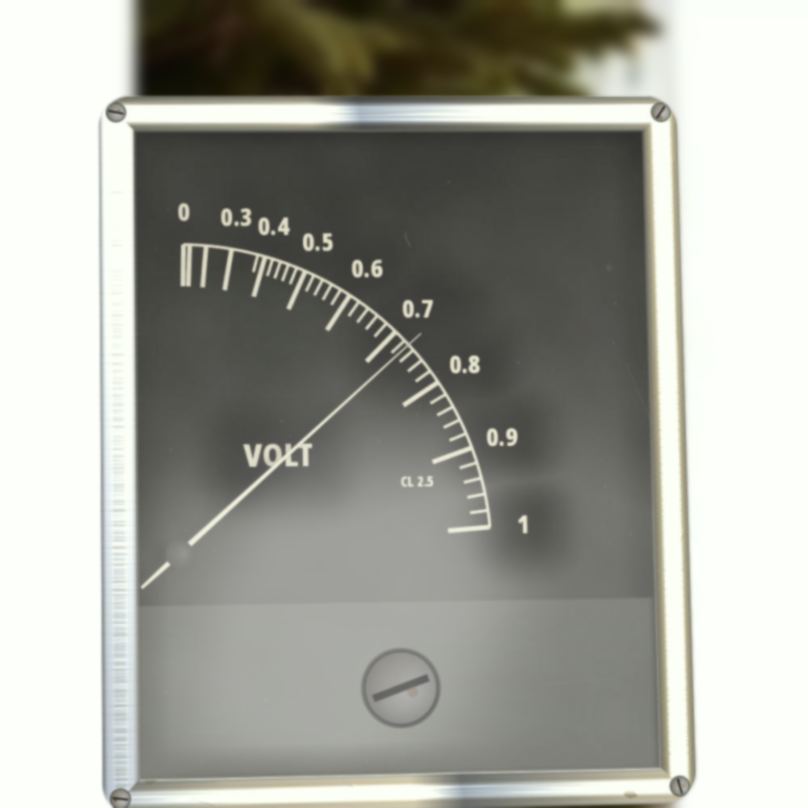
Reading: V 0.73
